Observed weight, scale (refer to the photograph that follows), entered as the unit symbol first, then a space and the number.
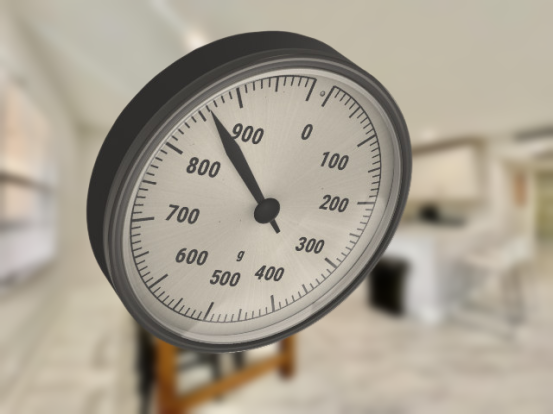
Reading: g 860
